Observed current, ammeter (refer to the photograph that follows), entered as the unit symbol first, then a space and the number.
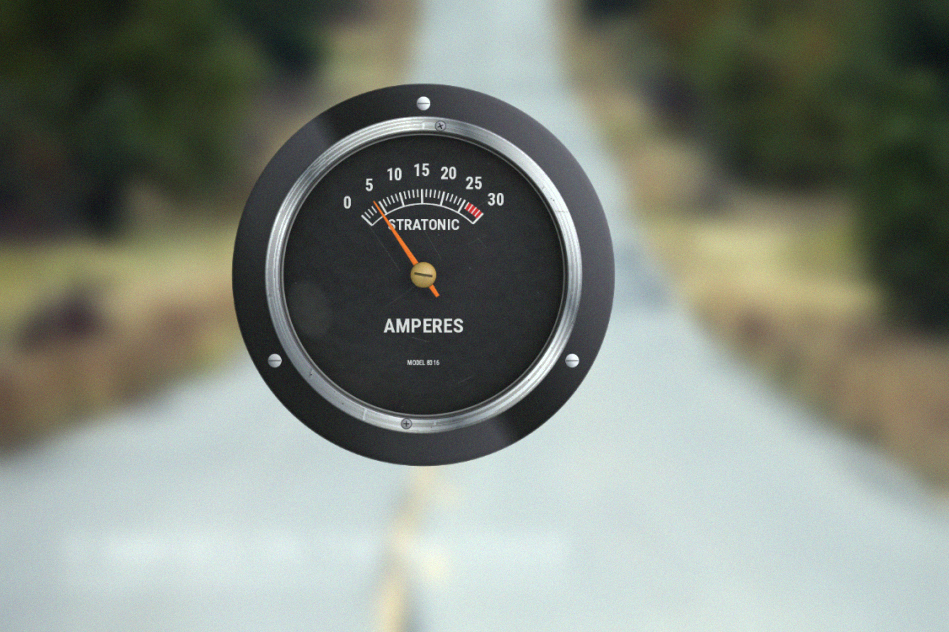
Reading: A 4
